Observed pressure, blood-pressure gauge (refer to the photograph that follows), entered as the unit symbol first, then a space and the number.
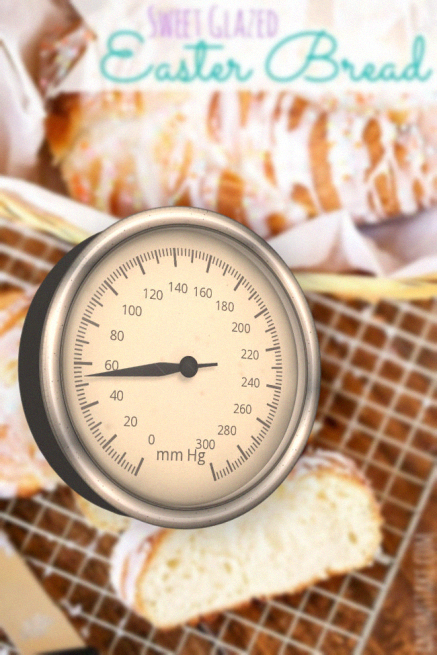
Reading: mmHg 54
